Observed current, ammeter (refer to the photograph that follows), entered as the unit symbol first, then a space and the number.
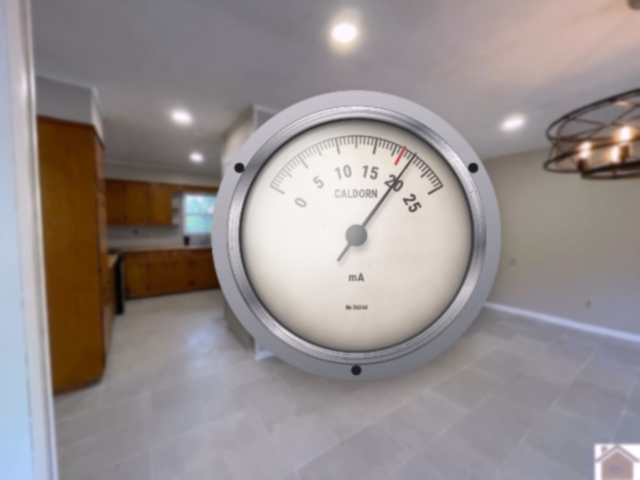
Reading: mA 20
